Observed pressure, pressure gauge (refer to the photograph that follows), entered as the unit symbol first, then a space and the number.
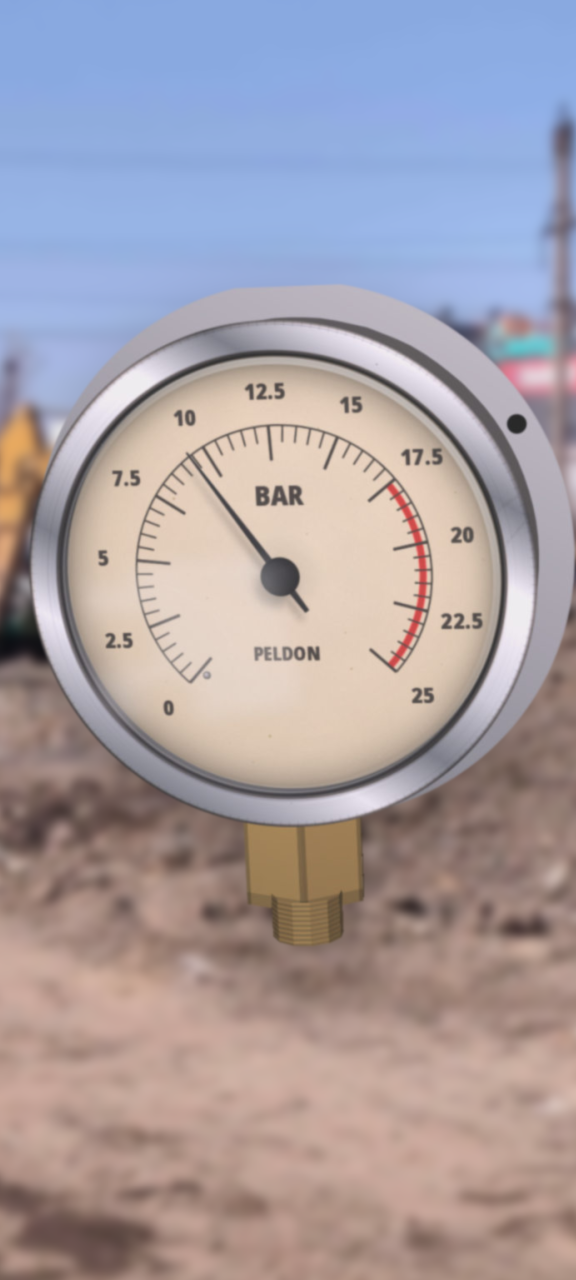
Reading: bar 9.5
